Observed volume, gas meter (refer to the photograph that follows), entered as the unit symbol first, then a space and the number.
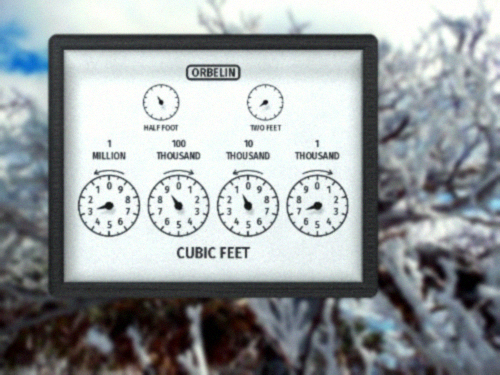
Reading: ft³ 290700
